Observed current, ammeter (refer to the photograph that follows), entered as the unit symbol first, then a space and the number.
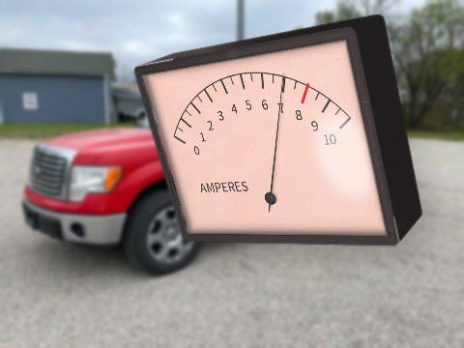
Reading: A 7
